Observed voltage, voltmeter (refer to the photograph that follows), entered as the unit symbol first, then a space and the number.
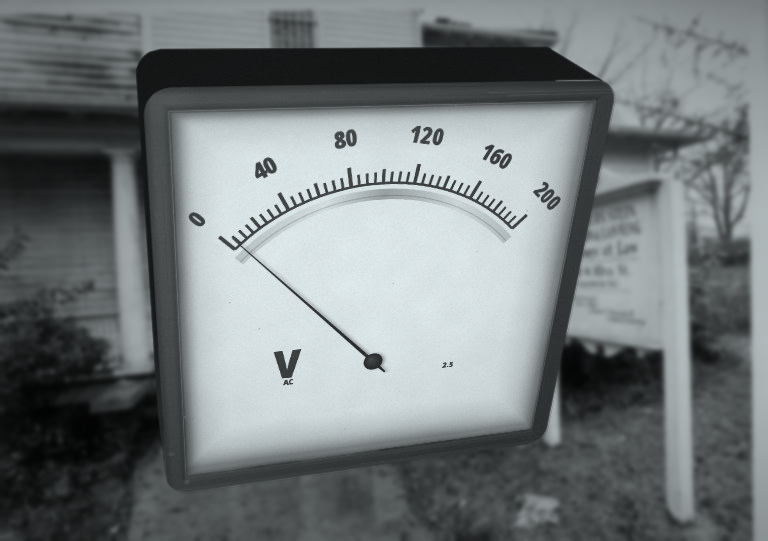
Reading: V 5
